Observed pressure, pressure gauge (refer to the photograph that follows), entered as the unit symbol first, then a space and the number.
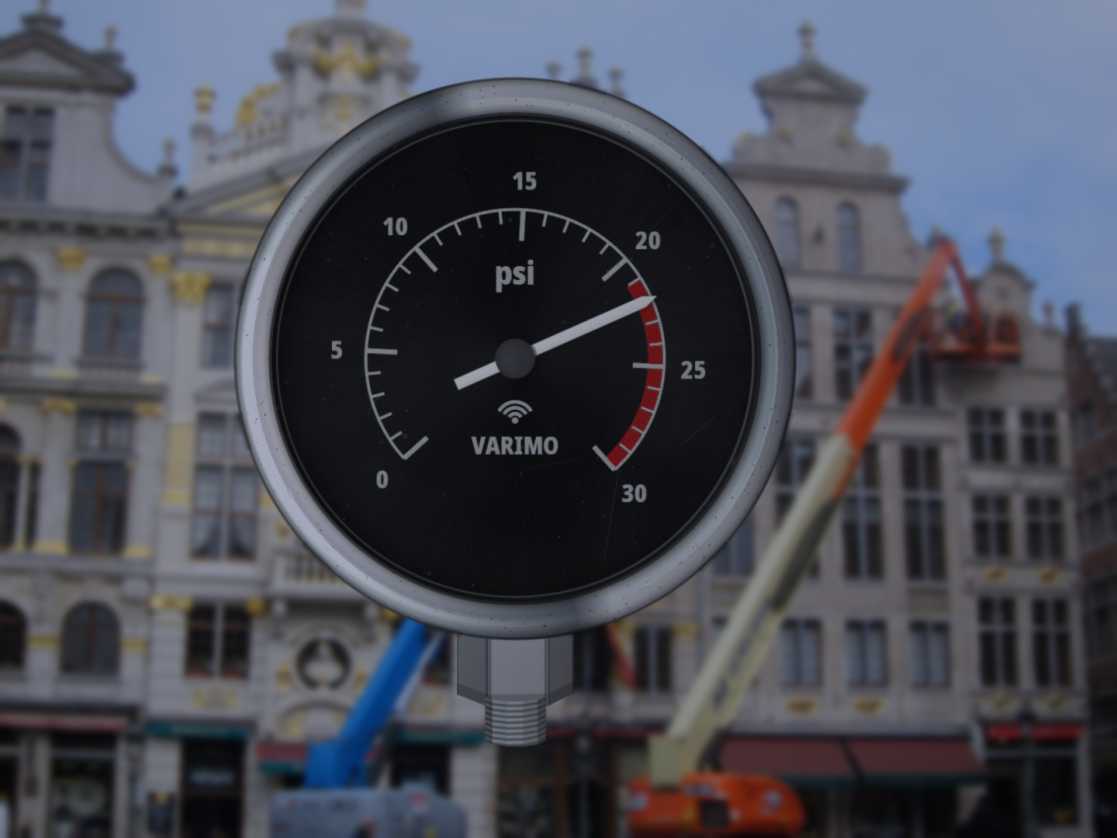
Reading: psi 22
